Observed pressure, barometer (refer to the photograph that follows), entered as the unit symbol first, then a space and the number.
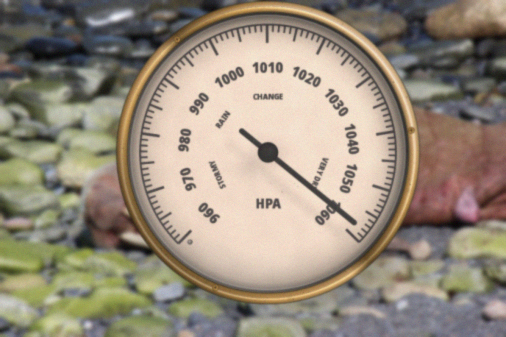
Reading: hPa 1058
